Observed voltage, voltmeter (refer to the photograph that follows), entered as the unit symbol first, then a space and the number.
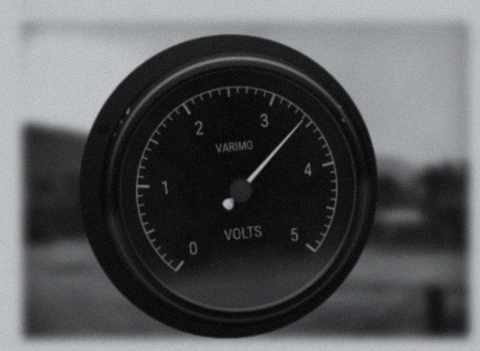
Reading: V 3.4
